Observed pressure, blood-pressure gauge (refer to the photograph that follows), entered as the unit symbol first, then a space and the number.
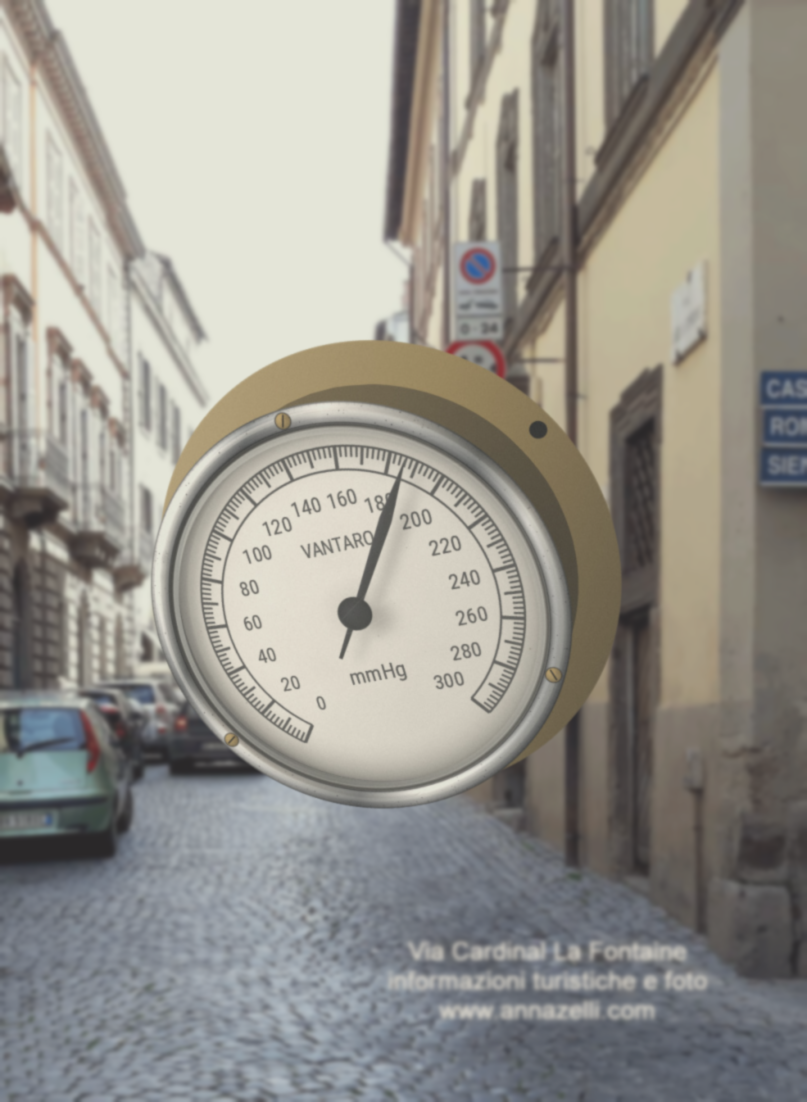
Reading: mmHg 186
